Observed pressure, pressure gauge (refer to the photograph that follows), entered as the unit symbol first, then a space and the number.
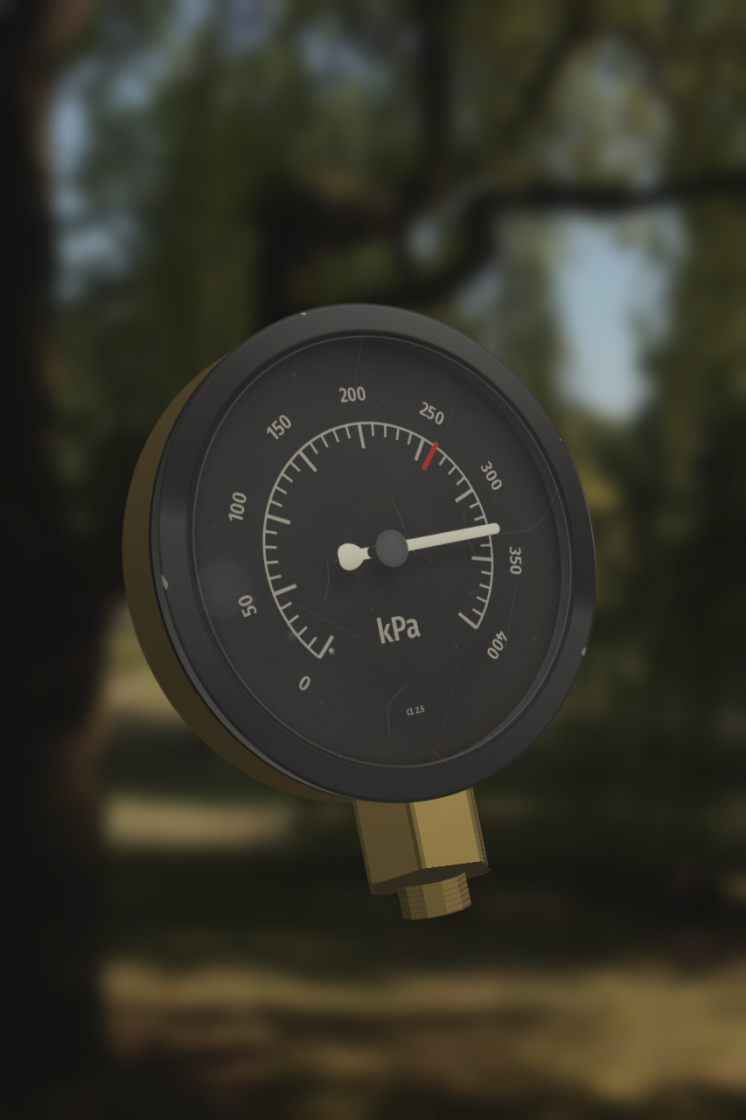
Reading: kPa 330
